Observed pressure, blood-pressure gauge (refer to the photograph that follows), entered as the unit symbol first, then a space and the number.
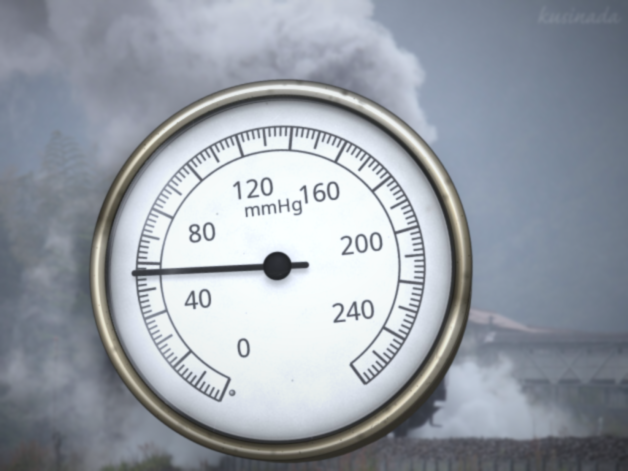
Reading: mmHg 56
